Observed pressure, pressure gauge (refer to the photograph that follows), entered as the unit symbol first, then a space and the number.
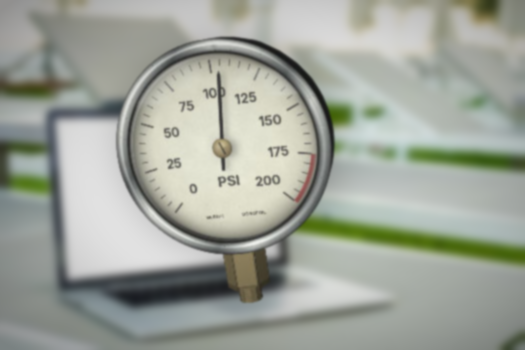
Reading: psi 105
